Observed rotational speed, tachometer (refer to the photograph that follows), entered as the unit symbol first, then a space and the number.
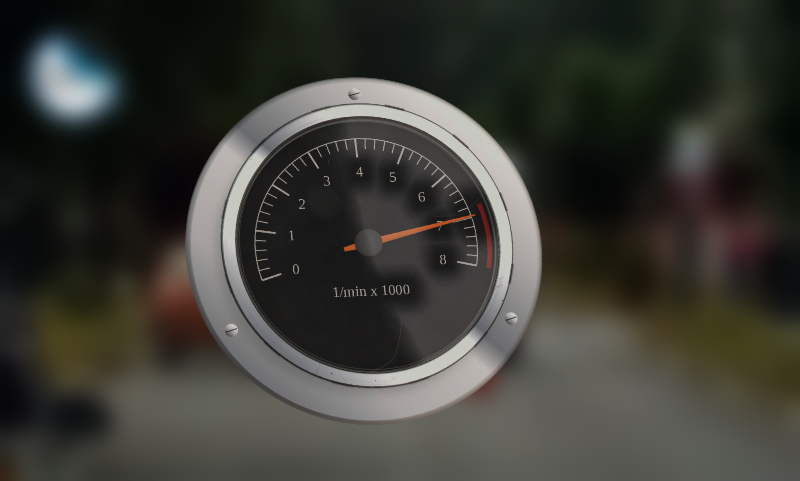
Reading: rpm 7000
